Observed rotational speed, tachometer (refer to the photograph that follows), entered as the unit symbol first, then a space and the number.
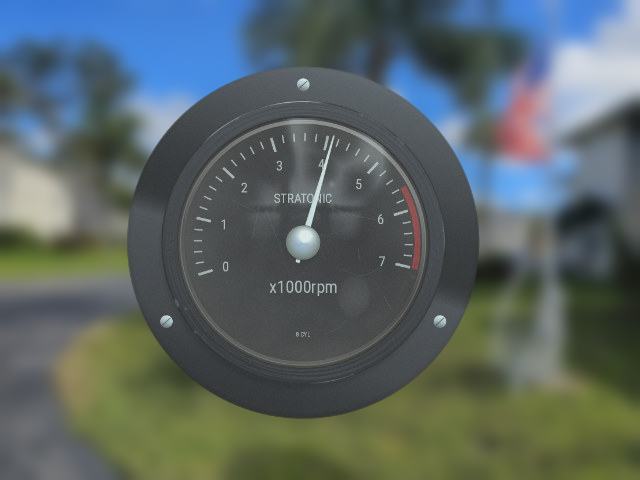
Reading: rpm 4100
